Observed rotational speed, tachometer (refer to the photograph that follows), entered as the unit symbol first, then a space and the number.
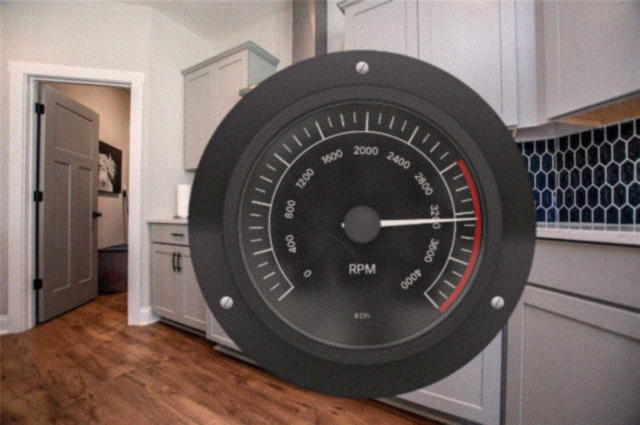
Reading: rpm 3250
